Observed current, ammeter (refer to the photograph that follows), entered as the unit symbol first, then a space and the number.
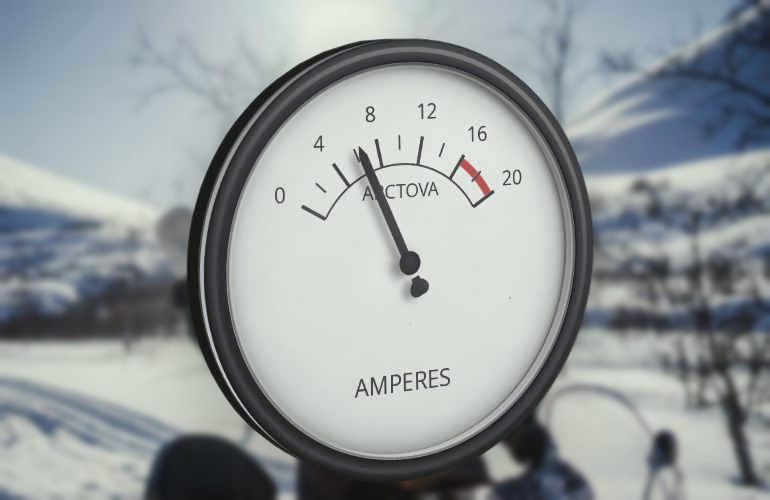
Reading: A 6
